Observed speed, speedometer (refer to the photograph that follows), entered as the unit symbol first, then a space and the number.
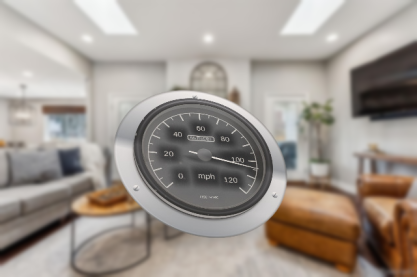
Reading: mph 105
